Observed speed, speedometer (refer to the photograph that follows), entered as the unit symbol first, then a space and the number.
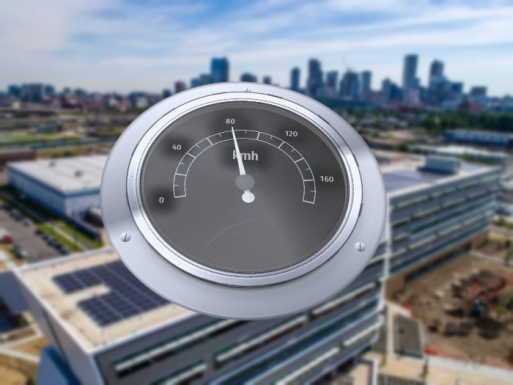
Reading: km/h 80
